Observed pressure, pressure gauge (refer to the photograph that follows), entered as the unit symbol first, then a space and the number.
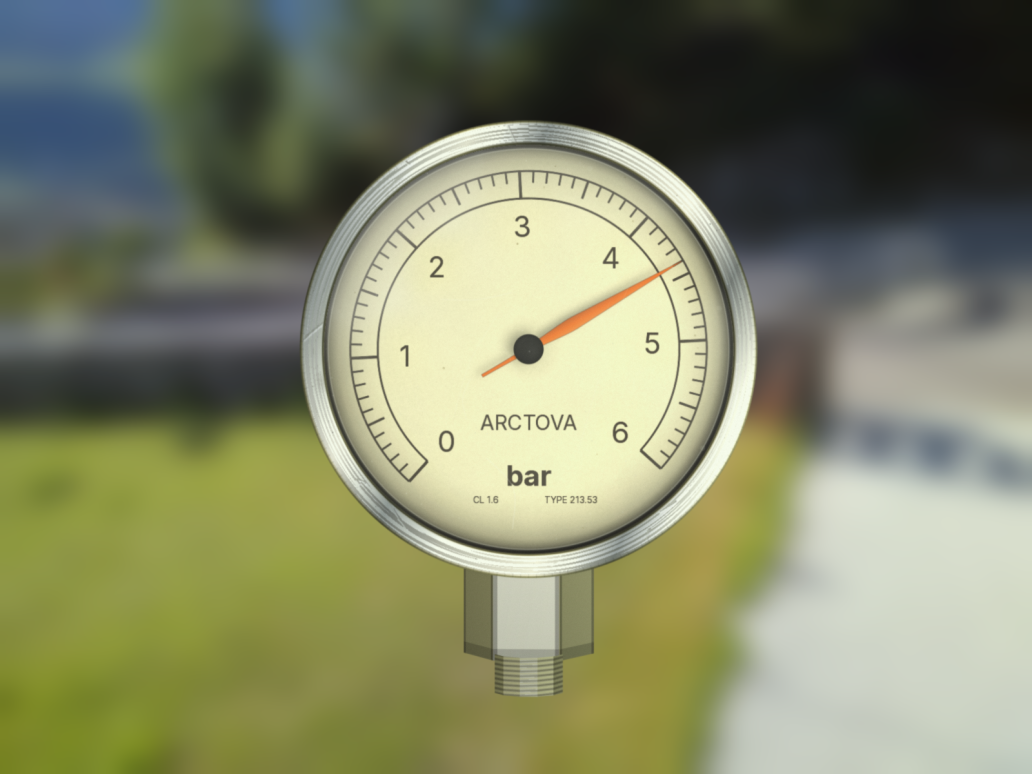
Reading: bar 4.4
